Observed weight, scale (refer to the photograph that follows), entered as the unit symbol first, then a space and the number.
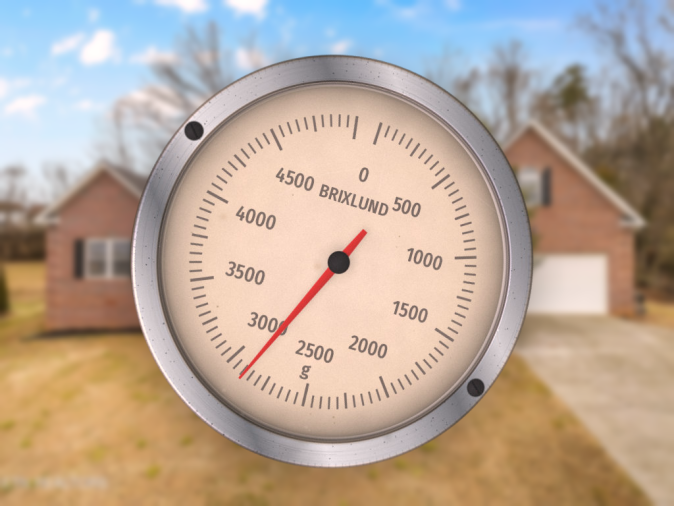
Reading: g 2900
